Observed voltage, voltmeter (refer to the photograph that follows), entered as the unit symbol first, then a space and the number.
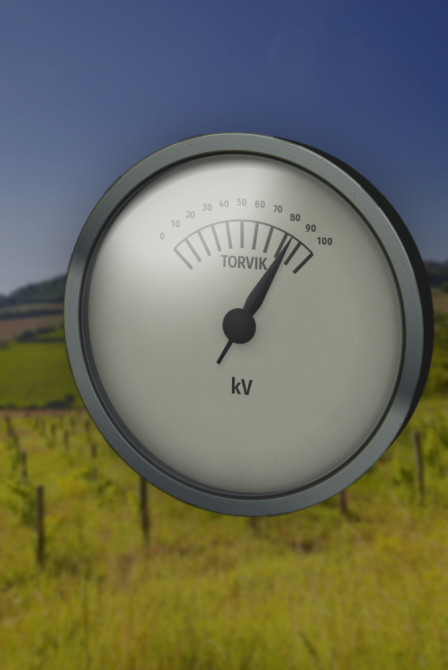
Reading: kV 85
